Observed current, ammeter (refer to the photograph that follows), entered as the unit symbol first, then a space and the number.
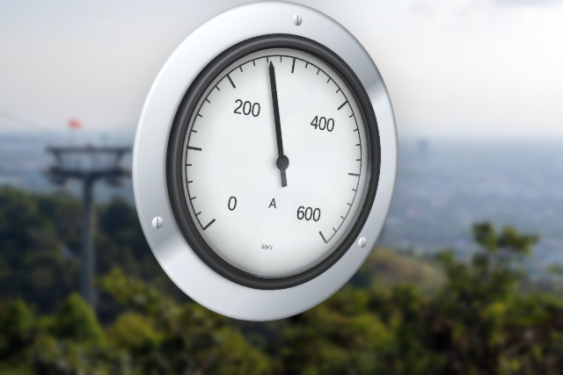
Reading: A 260
